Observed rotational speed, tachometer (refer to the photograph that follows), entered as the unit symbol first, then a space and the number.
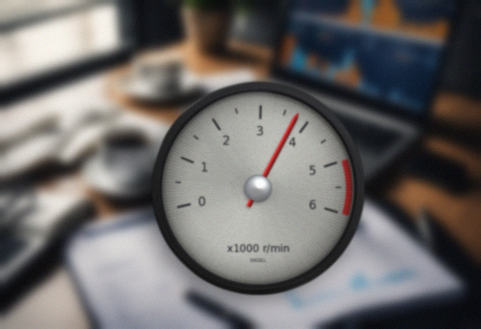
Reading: rpm 3750
